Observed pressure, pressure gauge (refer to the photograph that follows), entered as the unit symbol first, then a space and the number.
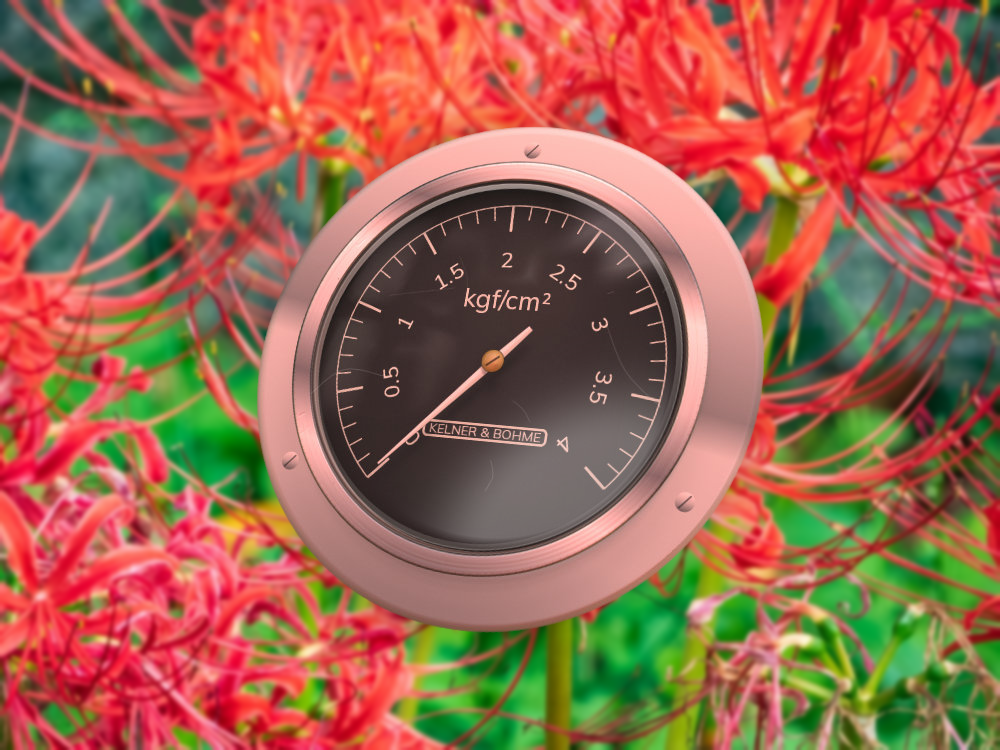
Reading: kg/cm² 0
